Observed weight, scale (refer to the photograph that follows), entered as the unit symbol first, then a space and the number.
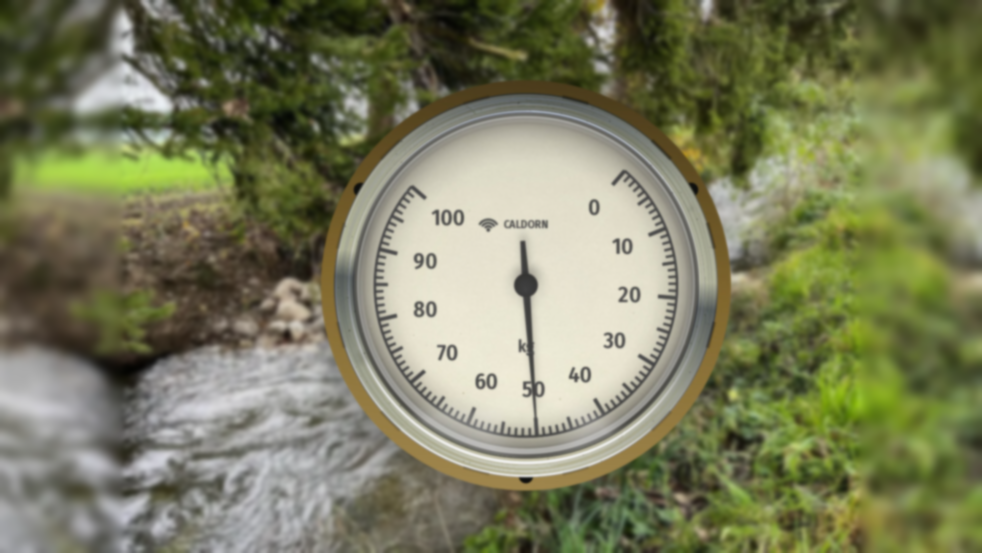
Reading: kg 50
